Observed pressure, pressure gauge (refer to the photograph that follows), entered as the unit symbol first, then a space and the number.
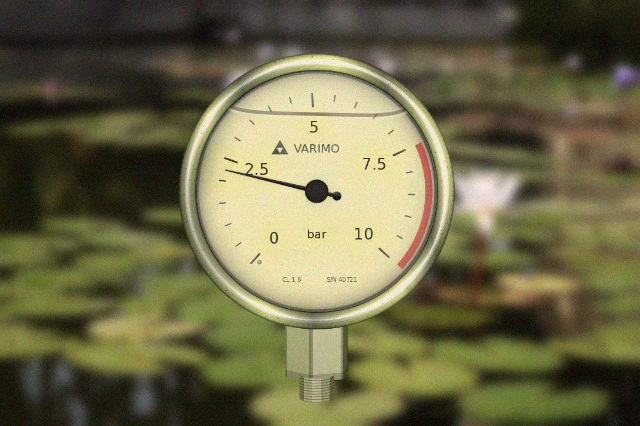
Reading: bar 2.25
